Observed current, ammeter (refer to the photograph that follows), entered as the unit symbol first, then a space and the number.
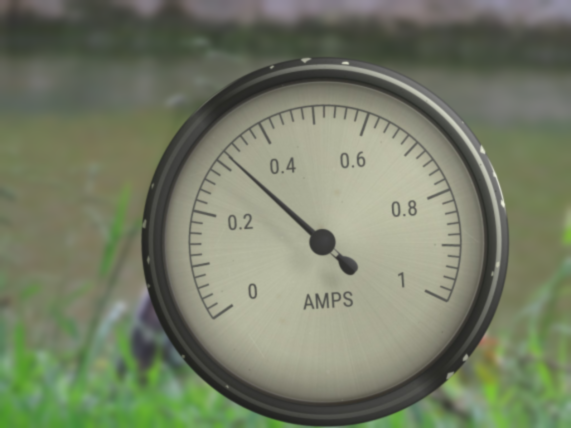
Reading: A 0.32
